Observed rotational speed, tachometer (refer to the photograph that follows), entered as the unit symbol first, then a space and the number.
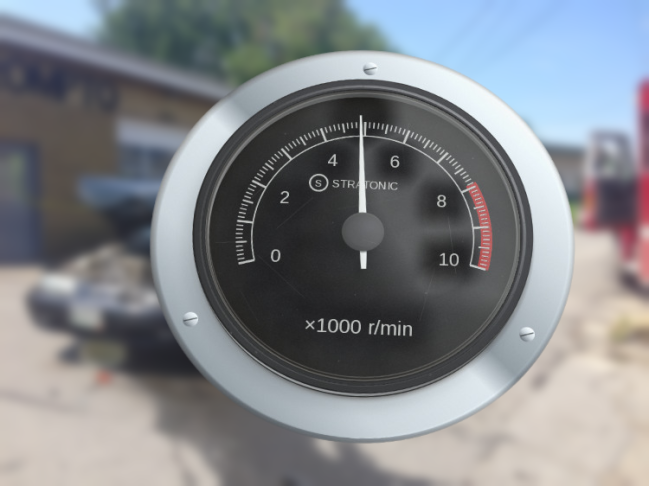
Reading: rpm 4900
